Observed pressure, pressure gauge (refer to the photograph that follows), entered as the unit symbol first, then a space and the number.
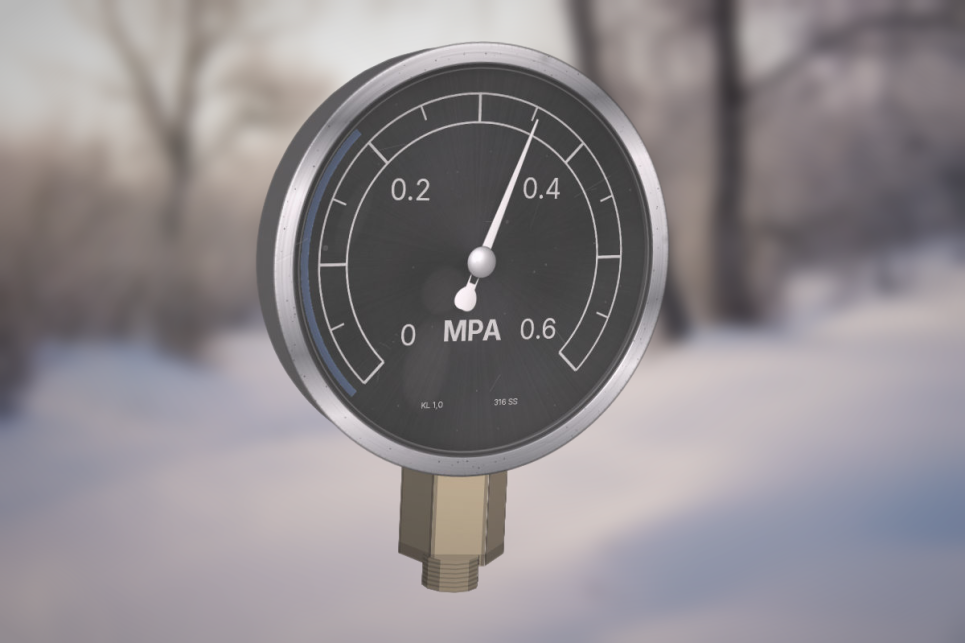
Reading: MPa 0.35
